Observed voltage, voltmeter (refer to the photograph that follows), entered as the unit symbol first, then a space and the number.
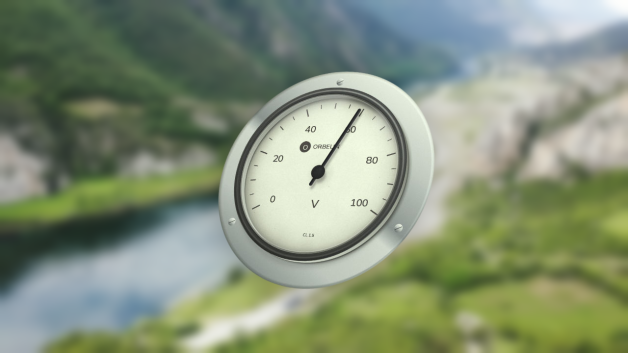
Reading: V 60
